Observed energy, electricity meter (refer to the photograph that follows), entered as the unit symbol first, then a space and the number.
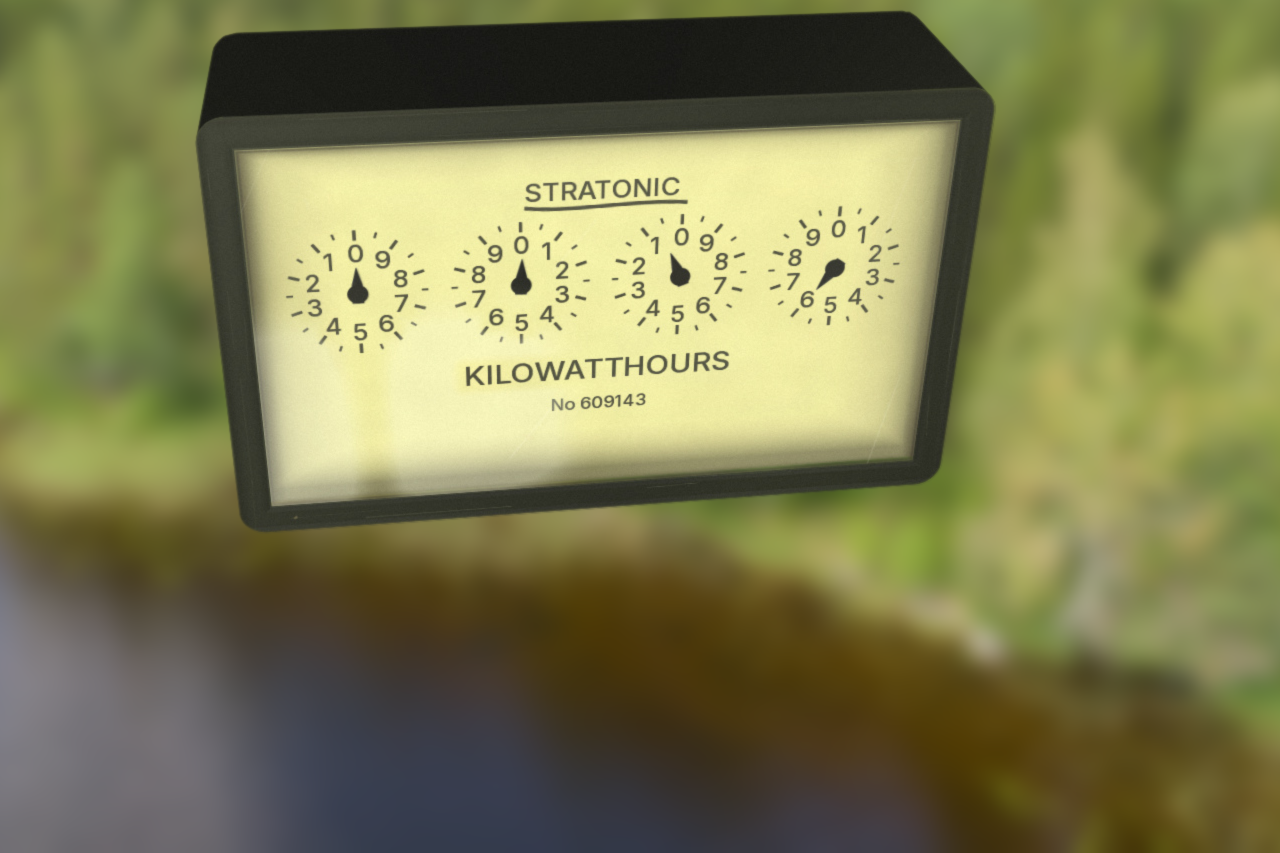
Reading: kWh 6
